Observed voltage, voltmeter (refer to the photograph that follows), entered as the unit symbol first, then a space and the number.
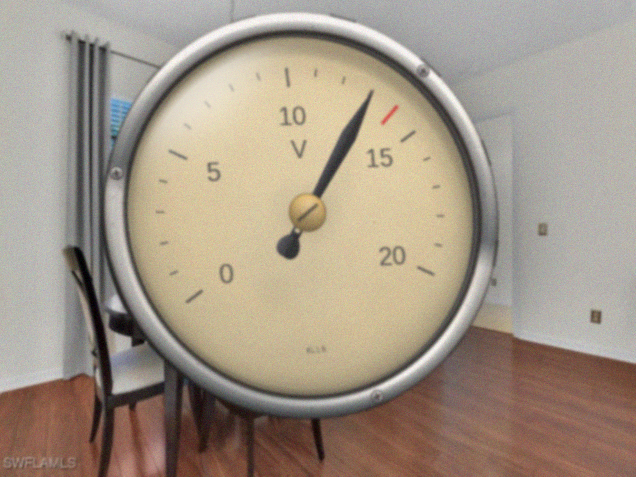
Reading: V 13
